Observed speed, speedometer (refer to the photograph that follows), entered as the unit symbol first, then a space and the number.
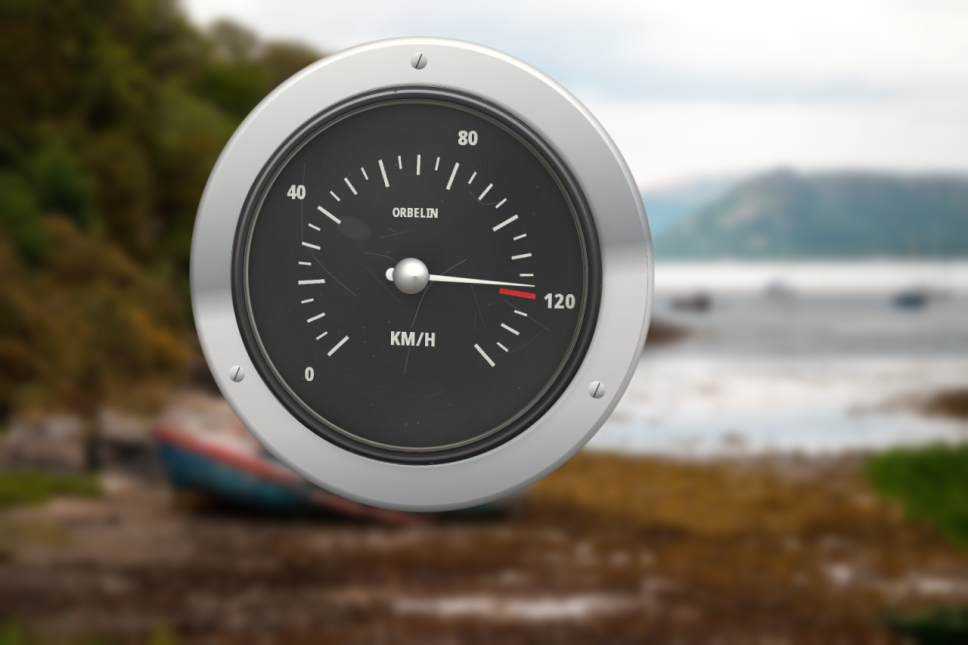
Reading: km/h 117.5
